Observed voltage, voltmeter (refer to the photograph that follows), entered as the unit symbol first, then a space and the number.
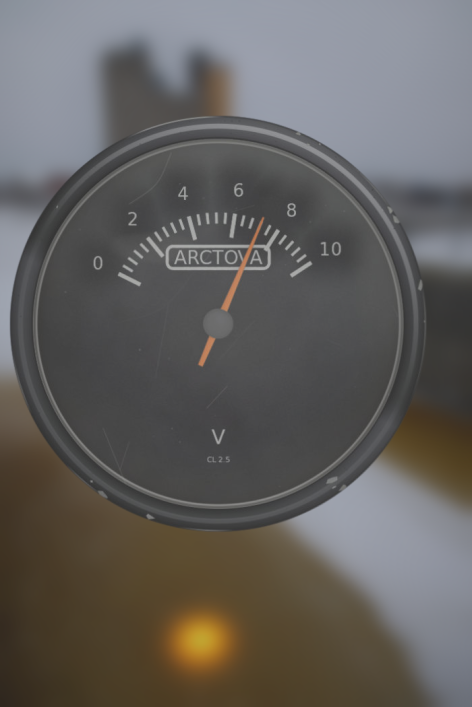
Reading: V 7.2
